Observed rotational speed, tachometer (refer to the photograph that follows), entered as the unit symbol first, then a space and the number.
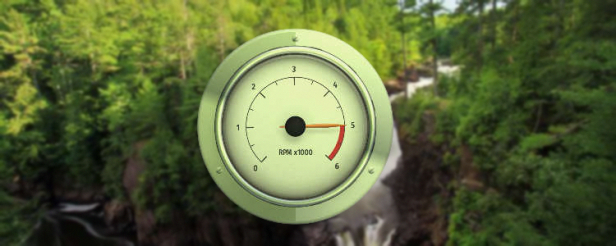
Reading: rpm 5000
